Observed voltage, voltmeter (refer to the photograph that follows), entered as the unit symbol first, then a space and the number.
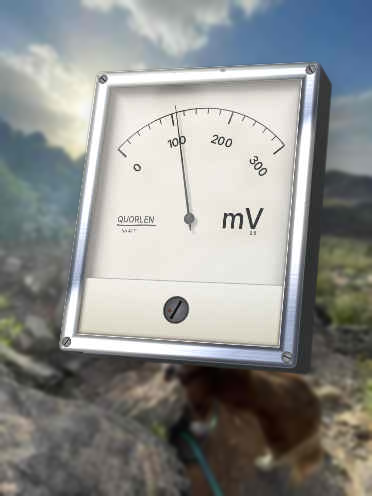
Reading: mV 110
